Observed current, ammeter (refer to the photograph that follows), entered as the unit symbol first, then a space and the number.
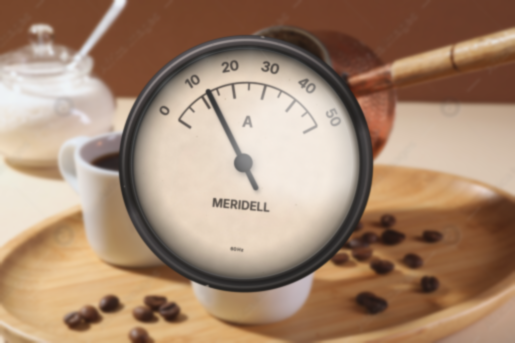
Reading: A 12.5
